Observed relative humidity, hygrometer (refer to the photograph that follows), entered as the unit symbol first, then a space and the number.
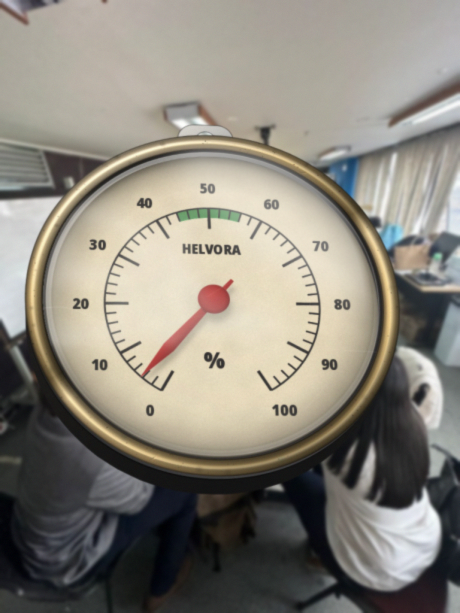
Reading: % 4
